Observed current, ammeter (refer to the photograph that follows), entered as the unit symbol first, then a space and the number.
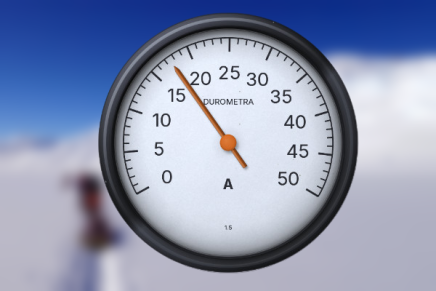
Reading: A 17.5
